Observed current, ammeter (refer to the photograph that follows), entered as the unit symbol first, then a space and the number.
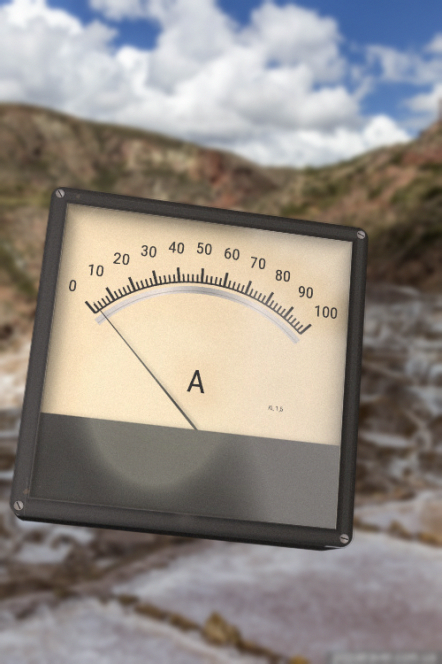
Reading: A 2
